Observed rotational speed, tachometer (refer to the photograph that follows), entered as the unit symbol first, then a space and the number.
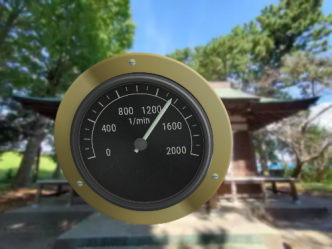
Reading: rpm 1350
